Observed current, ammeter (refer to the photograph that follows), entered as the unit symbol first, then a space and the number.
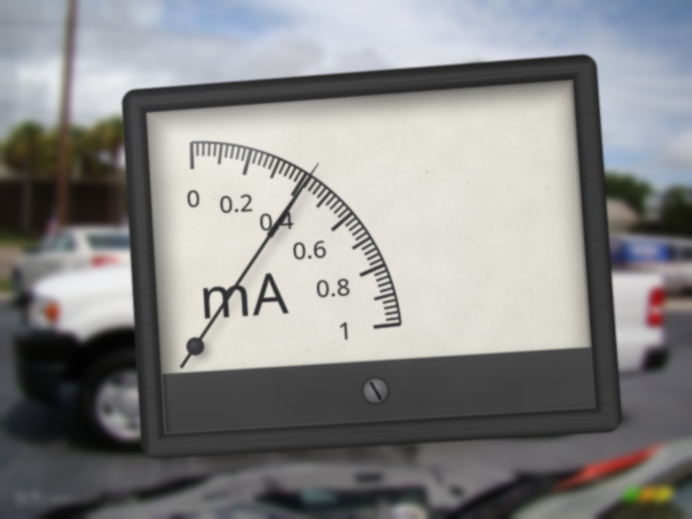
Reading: mA 0.42
